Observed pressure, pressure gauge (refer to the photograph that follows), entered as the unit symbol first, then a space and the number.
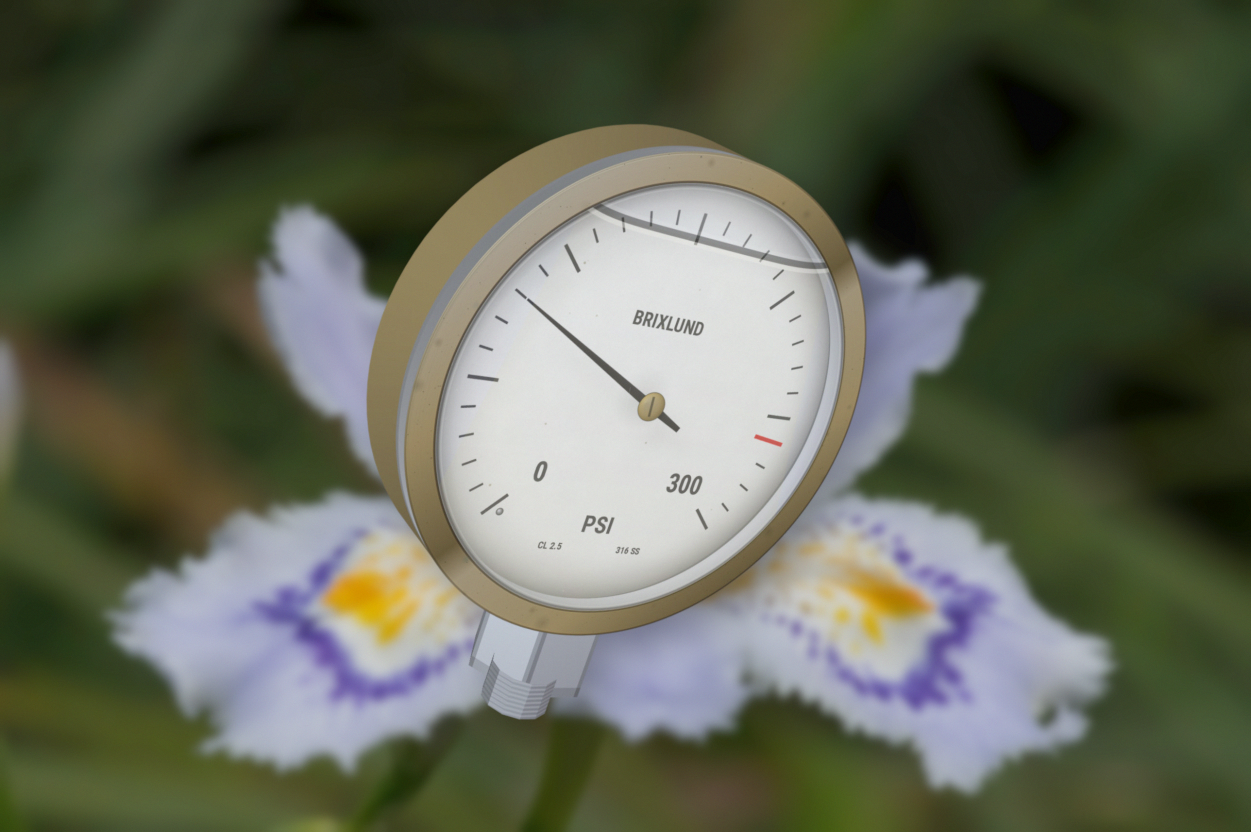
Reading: psi 80
